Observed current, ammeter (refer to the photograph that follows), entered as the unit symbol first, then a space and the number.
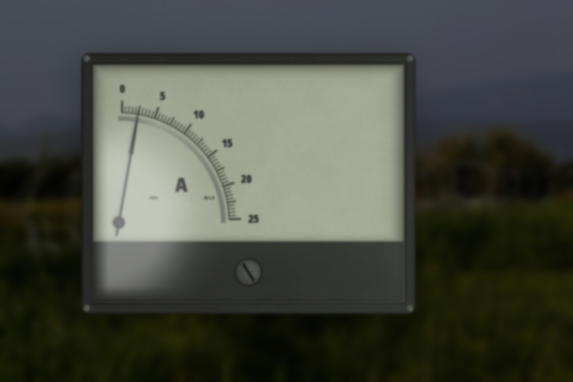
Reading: A 2.5
